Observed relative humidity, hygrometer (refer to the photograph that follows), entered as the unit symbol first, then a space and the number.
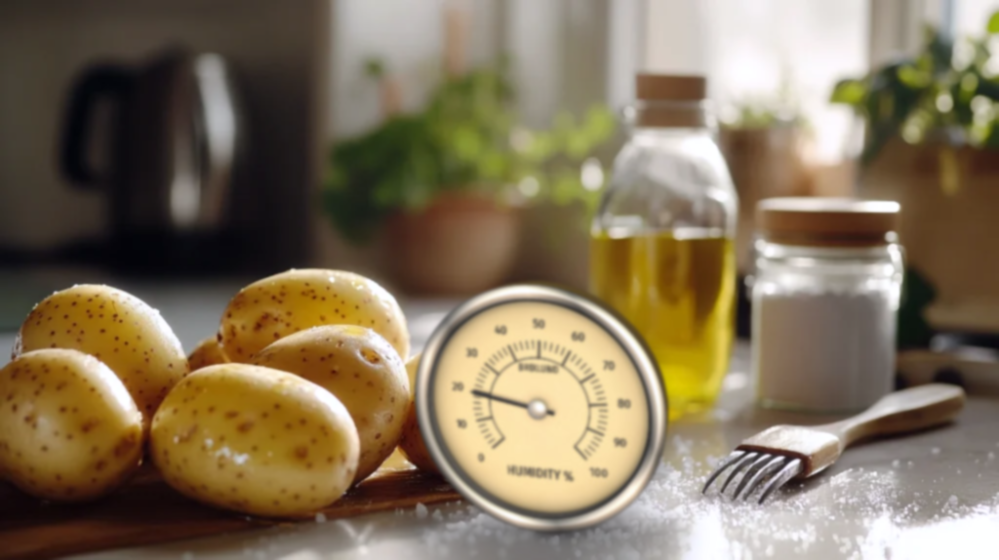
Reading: % 20
